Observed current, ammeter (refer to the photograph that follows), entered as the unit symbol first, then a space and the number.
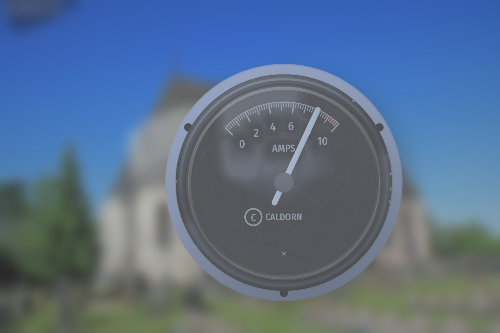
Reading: A 8
